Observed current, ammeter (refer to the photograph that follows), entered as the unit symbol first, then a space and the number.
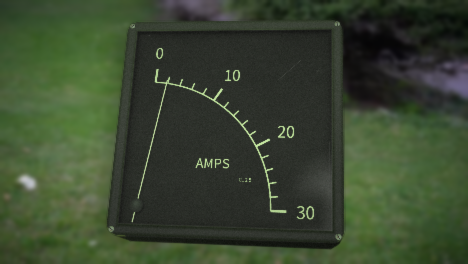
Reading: A 2
